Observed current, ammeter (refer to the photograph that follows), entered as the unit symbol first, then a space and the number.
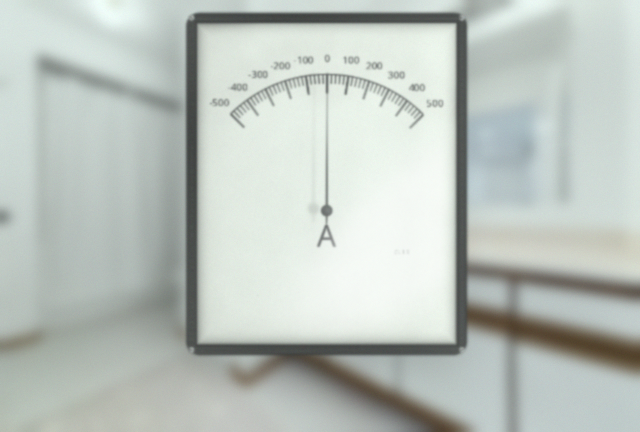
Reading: A 0
